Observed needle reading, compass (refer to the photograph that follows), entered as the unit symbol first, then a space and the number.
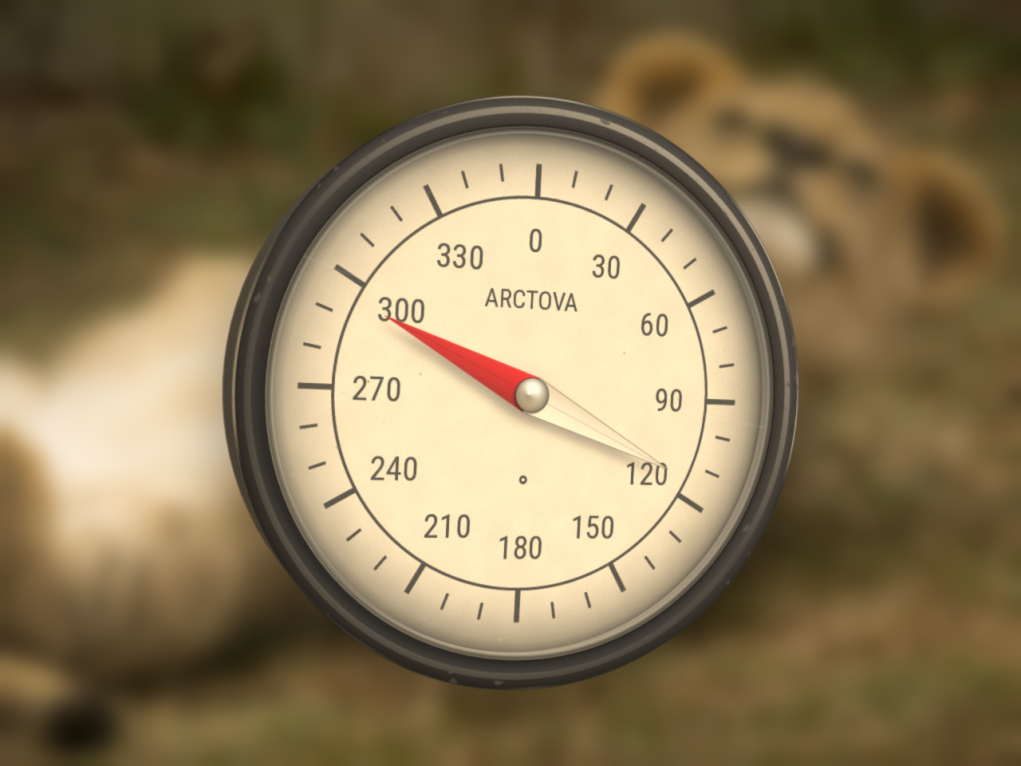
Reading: ° 295
